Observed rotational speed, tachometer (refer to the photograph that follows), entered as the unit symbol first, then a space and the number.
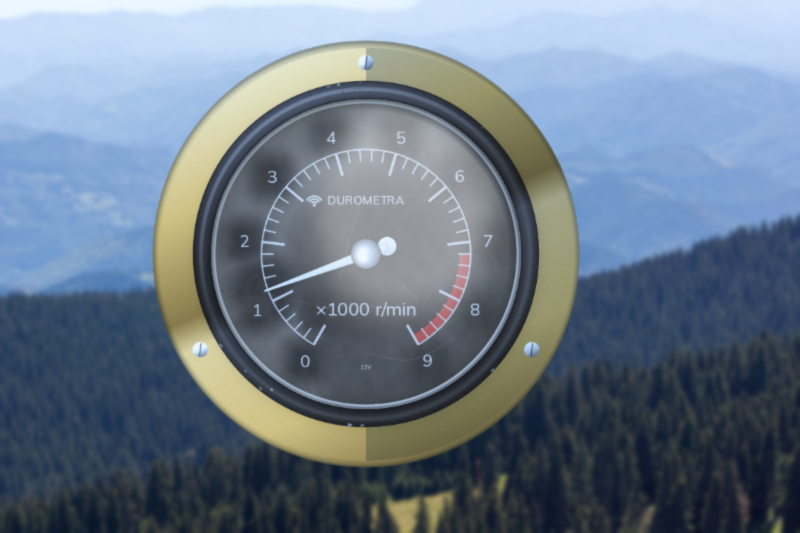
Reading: rpm 1200
